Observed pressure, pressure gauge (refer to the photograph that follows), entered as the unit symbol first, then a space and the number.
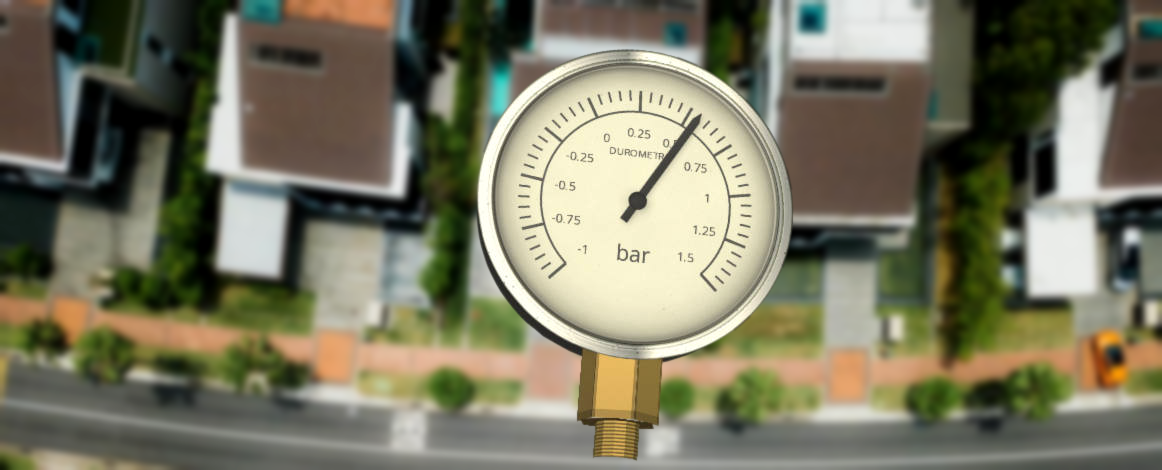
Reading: bar 0.55
